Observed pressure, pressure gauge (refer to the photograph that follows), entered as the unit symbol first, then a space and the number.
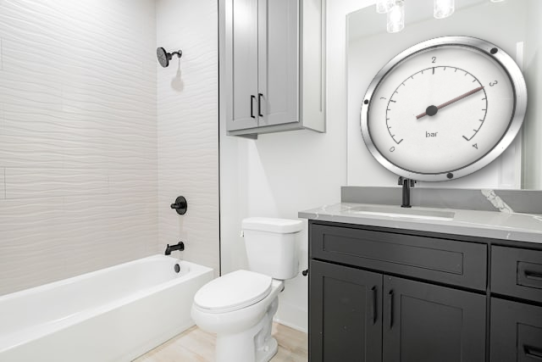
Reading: bar 3
